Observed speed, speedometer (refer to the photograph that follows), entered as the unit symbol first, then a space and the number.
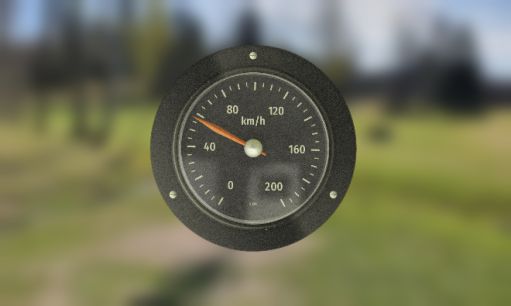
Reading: km/h 57.5
